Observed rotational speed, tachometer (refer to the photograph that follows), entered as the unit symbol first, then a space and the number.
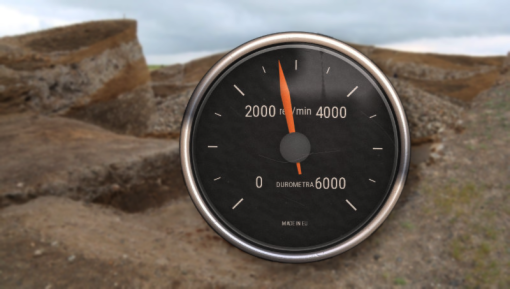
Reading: rpm 2750
